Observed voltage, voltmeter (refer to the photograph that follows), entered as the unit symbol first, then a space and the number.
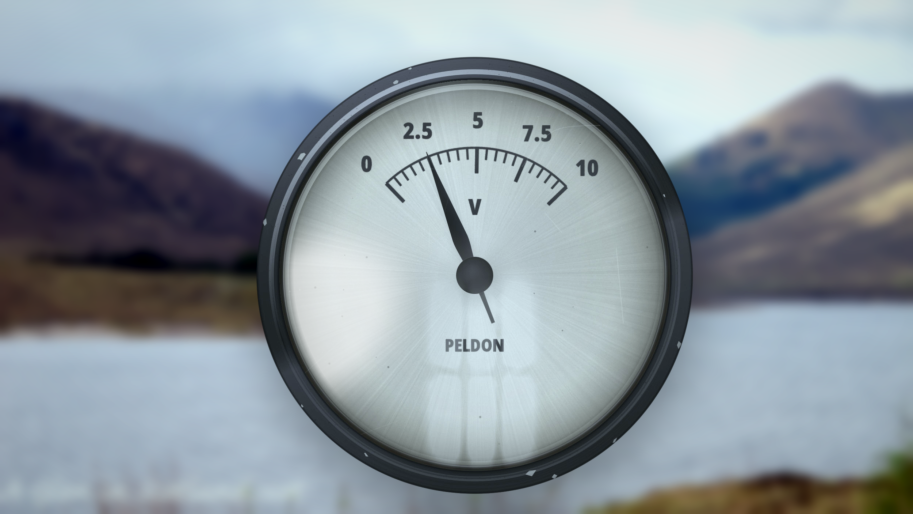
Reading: V 2.5
